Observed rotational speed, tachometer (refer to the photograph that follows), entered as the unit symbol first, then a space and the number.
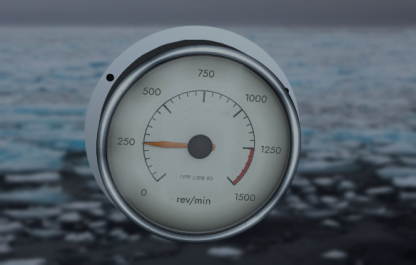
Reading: rpm 250
